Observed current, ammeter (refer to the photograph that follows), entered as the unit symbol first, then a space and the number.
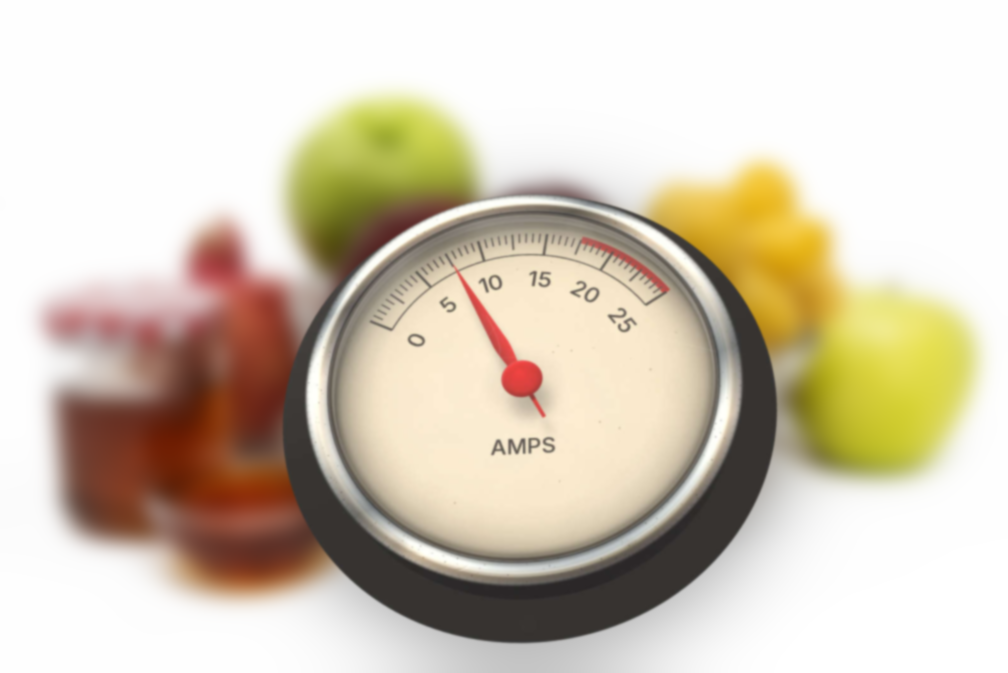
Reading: A 7.5
